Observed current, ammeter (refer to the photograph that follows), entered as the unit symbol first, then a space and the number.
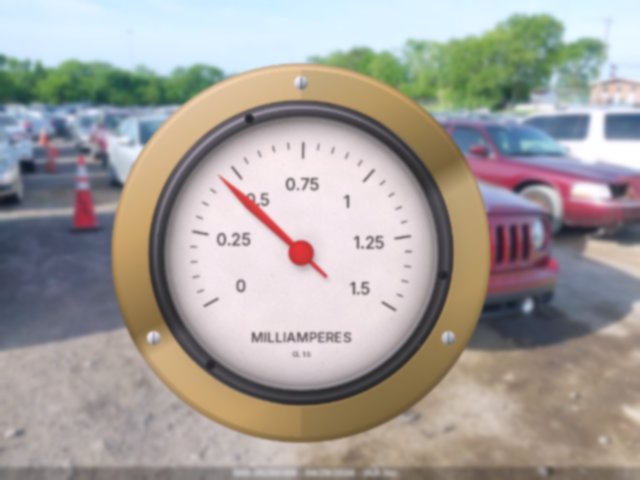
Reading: mA 0.45
